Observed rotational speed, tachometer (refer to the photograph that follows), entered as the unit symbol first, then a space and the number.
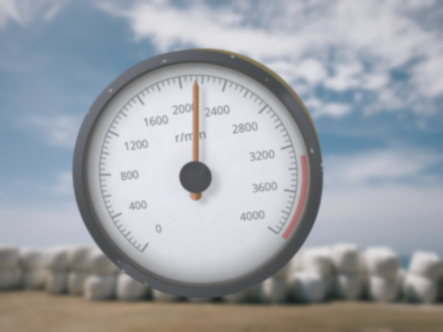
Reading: rpm 2150
